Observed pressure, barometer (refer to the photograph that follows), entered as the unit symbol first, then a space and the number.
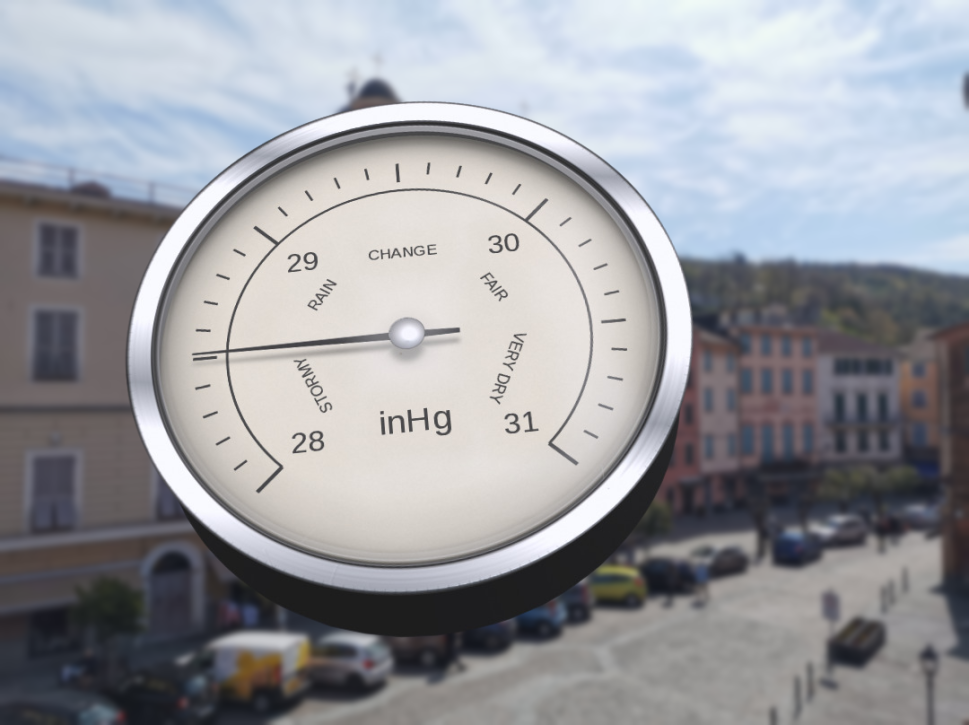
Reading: inHg 28.5
